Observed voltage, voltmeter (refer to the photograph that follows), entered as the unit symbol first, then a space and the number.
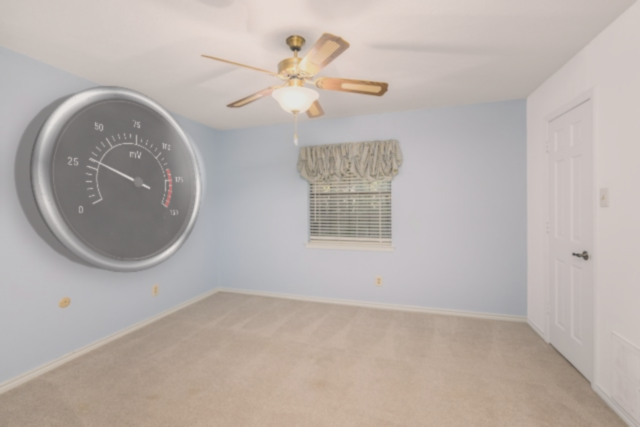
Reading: mV 30
